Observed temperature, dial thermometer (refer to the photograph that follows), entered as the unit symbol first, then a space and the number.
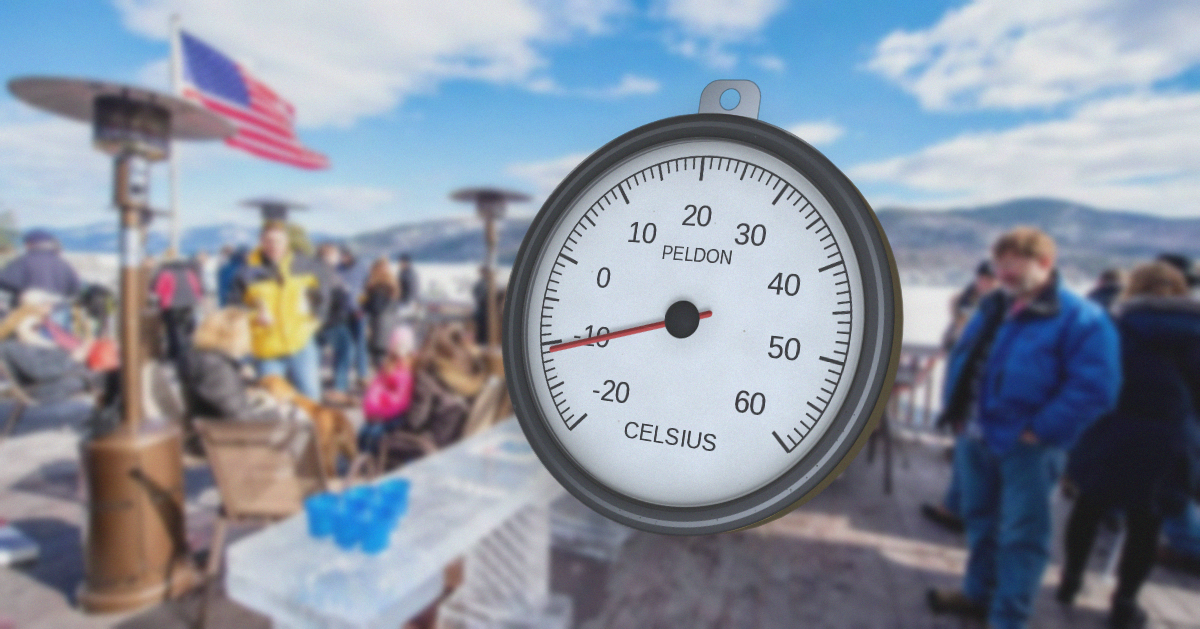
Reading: °C -11
